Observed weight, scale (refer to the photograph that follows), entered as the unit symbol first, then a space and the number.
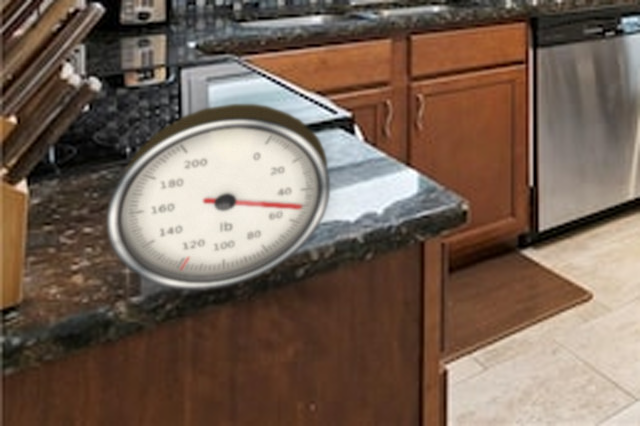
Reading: lb 50
